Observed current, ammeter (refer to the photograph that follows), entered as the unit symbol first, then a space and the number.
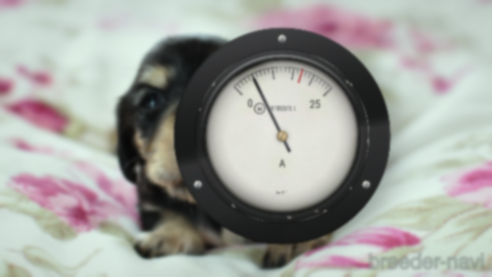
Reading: A 5
